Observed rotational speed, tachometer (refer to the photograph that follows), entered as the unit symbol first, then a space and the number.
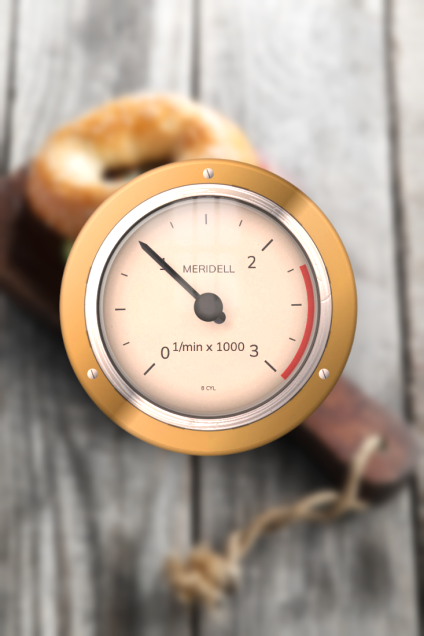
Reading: rpm 1000
